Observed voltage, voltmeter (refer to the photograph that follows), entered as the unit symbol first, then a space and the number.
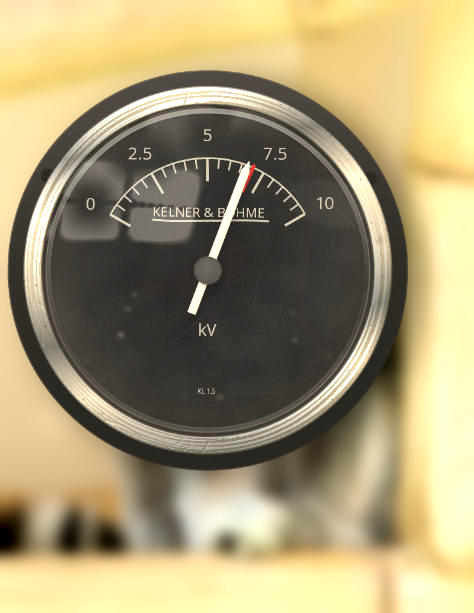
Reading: kV 6.75
